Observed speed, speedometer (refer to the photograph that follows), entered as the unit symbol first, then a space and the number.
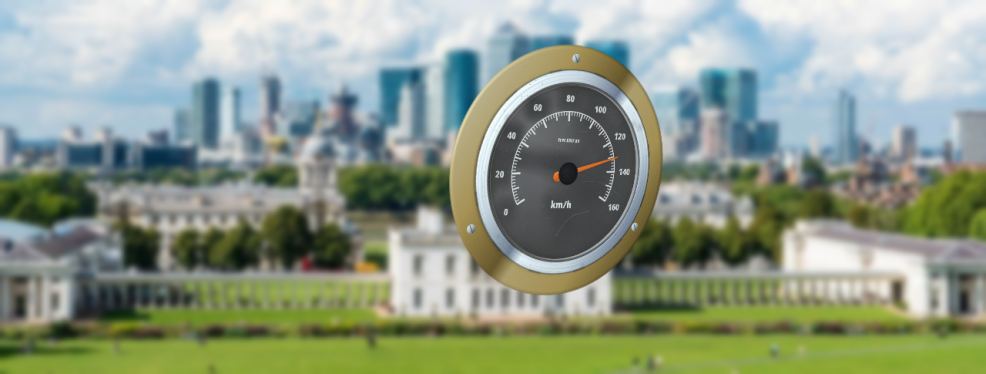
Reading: km/h 130
